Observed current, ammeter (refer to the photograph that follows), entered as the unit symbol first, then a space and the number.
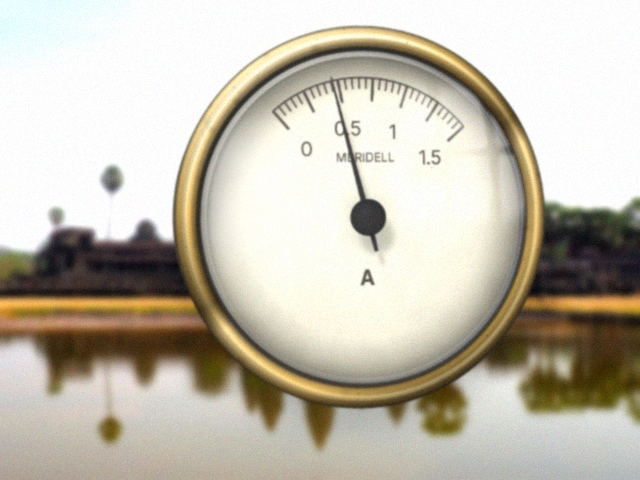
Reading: A 0.45
